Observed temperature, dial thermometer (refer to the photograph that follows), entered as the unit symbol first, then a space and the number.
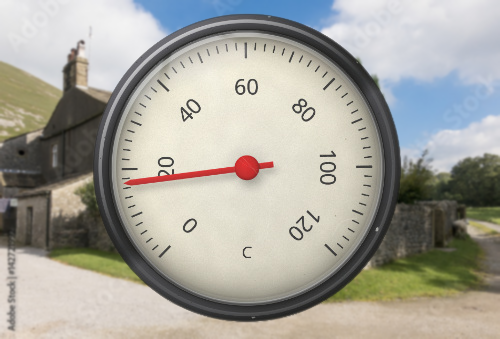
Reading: °C 17
